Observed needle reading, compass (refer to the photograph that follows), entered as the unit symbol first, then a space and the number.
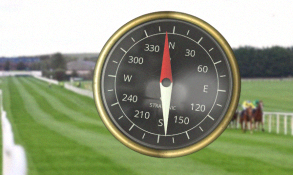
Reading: ° 352.5
